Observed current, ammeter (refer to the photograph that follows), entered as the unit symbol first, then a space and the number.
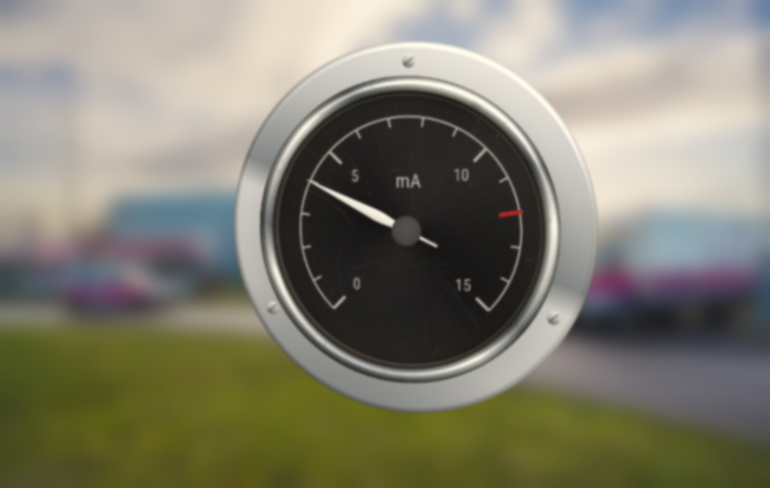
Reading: mA 4
